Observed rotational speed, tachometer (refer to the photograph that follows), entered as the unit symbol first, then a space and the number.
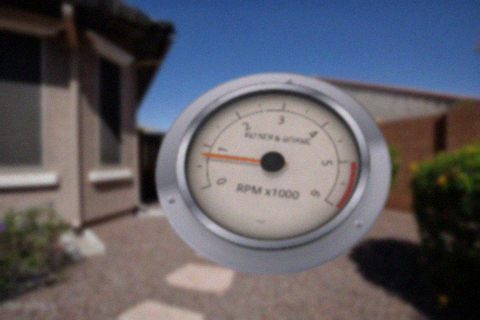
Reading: rpm 750
